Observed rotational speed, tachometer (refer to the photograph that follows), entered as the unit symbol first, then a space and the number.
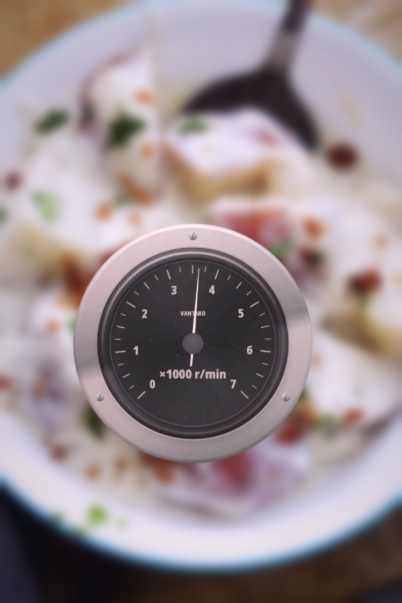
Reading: rpm 3625
